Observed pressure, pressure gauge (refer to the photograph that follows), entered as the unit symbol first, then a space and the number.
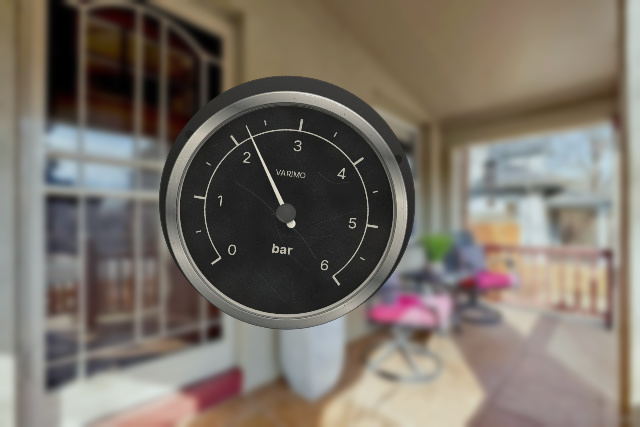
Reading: bar 2.25
